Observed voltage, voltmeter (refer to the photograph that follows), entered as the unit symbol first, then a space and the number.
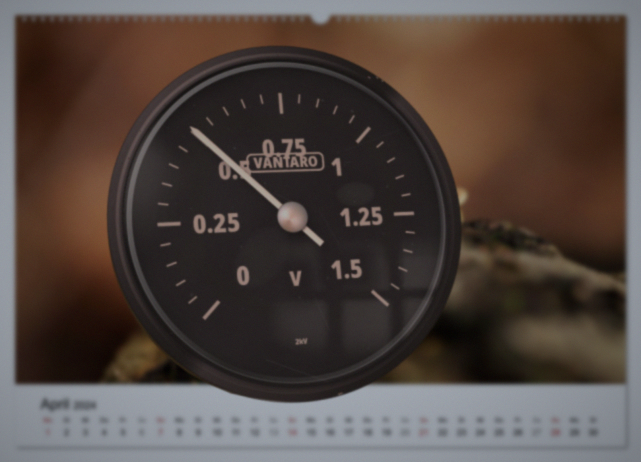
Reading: V 0.5
